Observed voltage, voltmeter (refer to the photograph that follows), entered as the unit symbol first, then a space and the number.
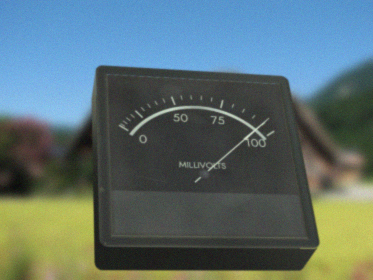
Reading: mV 95
